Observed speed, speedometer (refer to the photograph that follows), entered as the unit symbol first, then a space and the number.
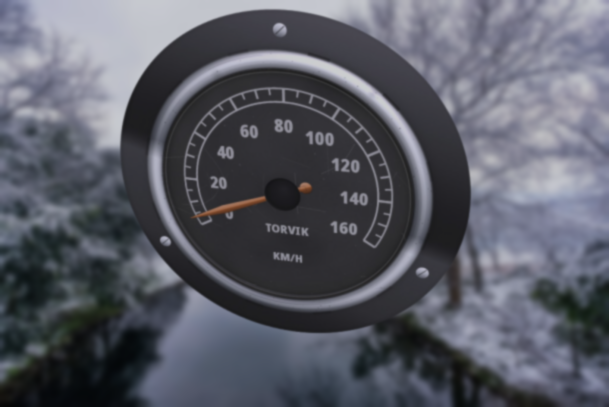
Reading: km/h 5
